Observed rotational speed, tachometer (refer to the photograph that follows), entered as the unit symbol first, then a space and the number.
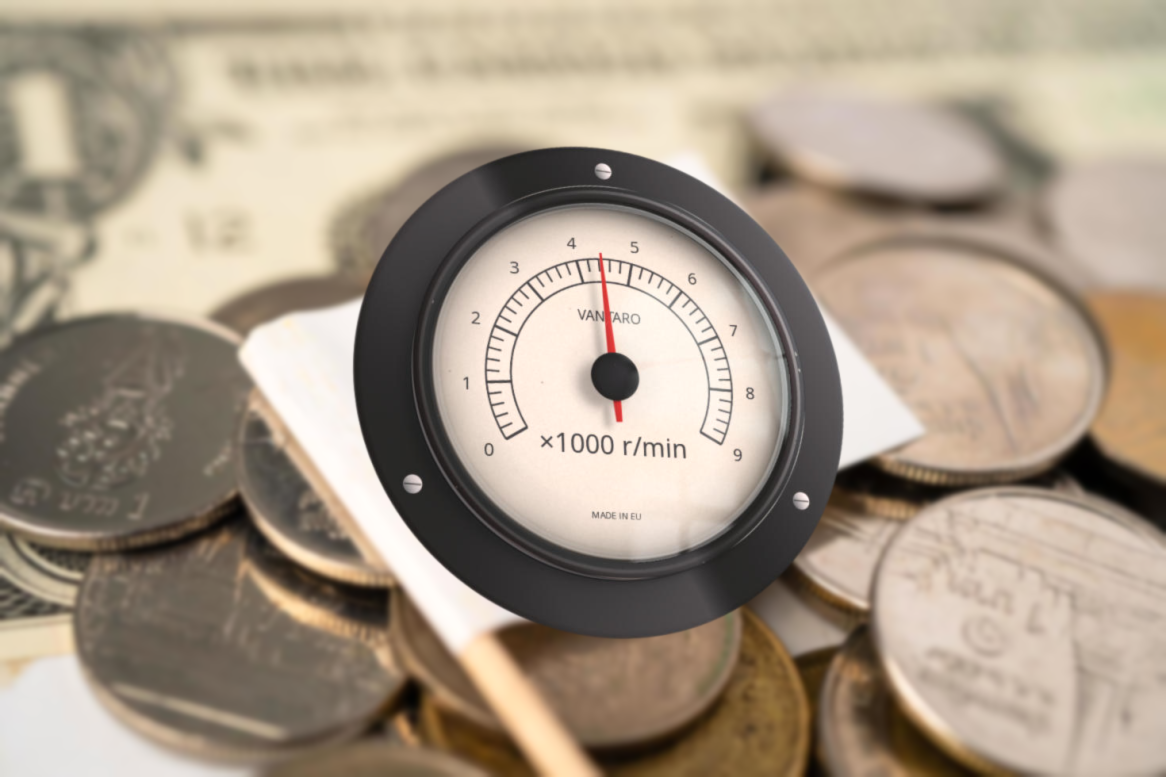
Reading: rpm 4400
